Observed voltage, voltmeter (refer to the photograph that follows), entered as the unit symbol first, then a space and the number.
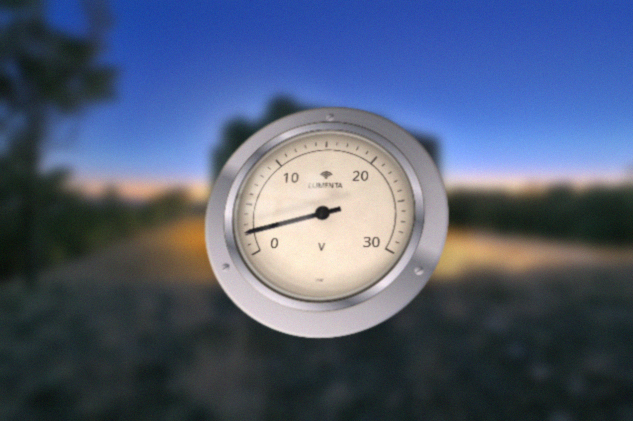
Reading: V 2
